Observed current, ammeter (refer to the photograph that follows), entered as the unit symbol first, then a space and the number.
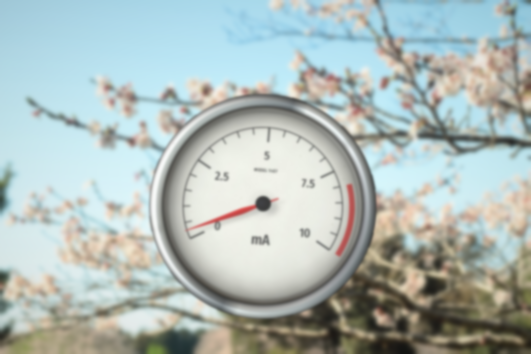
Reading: mA 0.25
